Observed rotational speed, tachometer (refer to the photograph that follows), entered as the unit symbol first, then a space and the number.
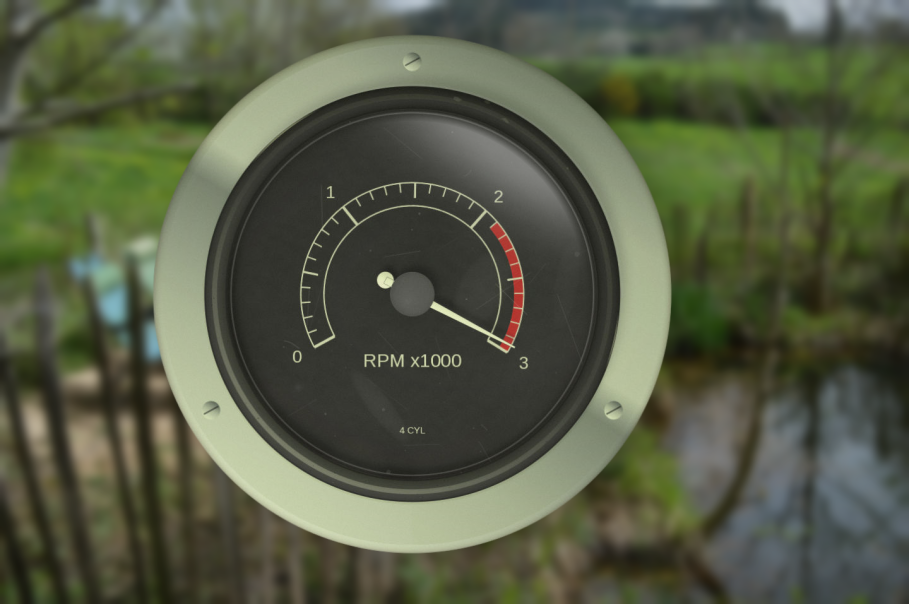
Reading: rpm 2950
